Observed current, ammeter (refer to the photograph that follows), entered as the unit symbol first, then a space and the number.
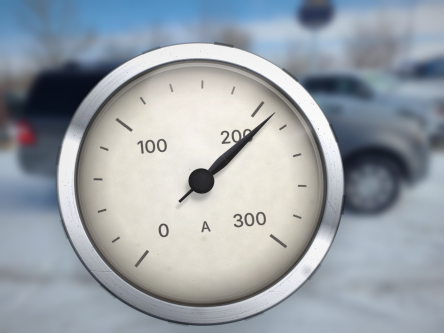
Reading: A 210
